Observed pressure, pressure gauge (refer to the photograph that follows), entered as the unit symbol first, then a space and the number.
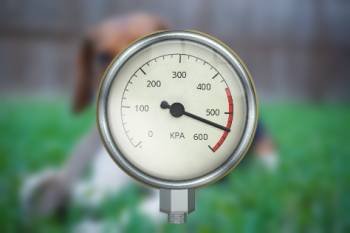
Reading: kPa 540
